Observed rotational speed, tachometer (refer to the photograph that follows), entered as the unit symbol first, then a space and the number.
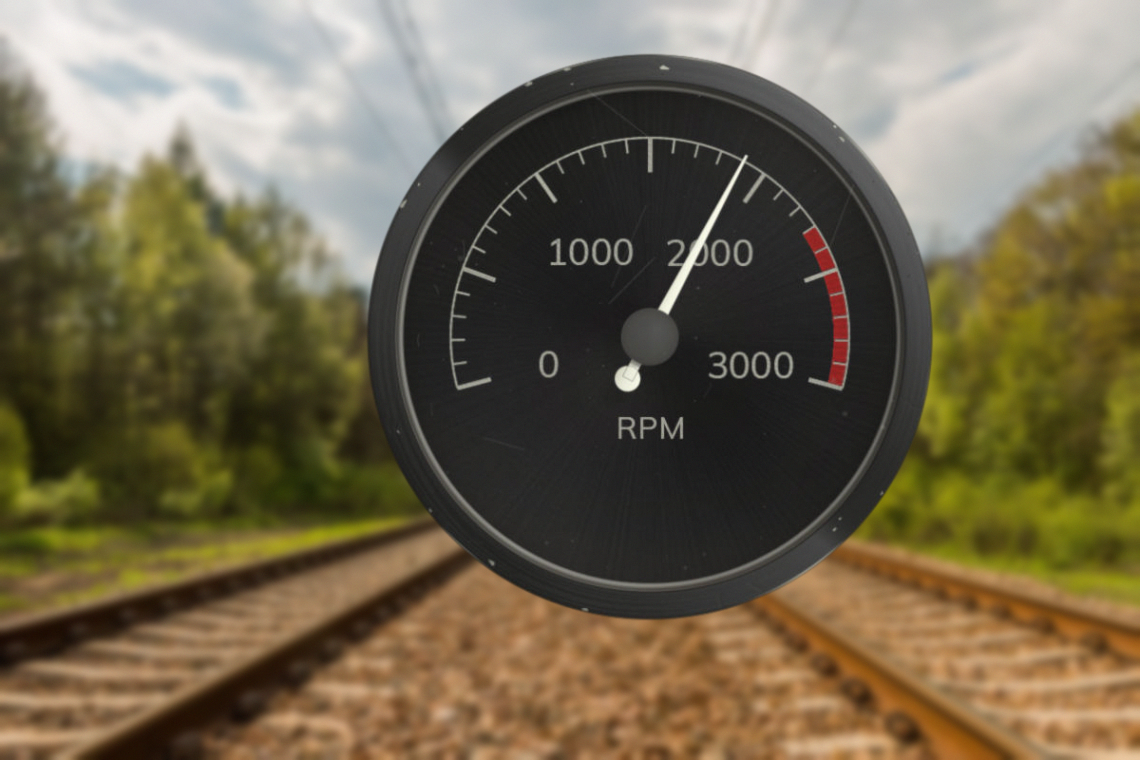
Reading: rpm 1900
